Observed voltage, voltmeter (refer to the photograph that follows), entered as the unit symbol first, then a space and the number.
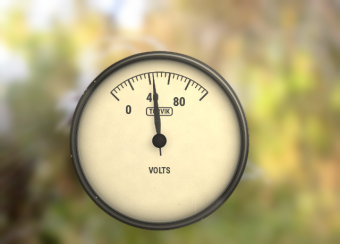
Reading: V 44
